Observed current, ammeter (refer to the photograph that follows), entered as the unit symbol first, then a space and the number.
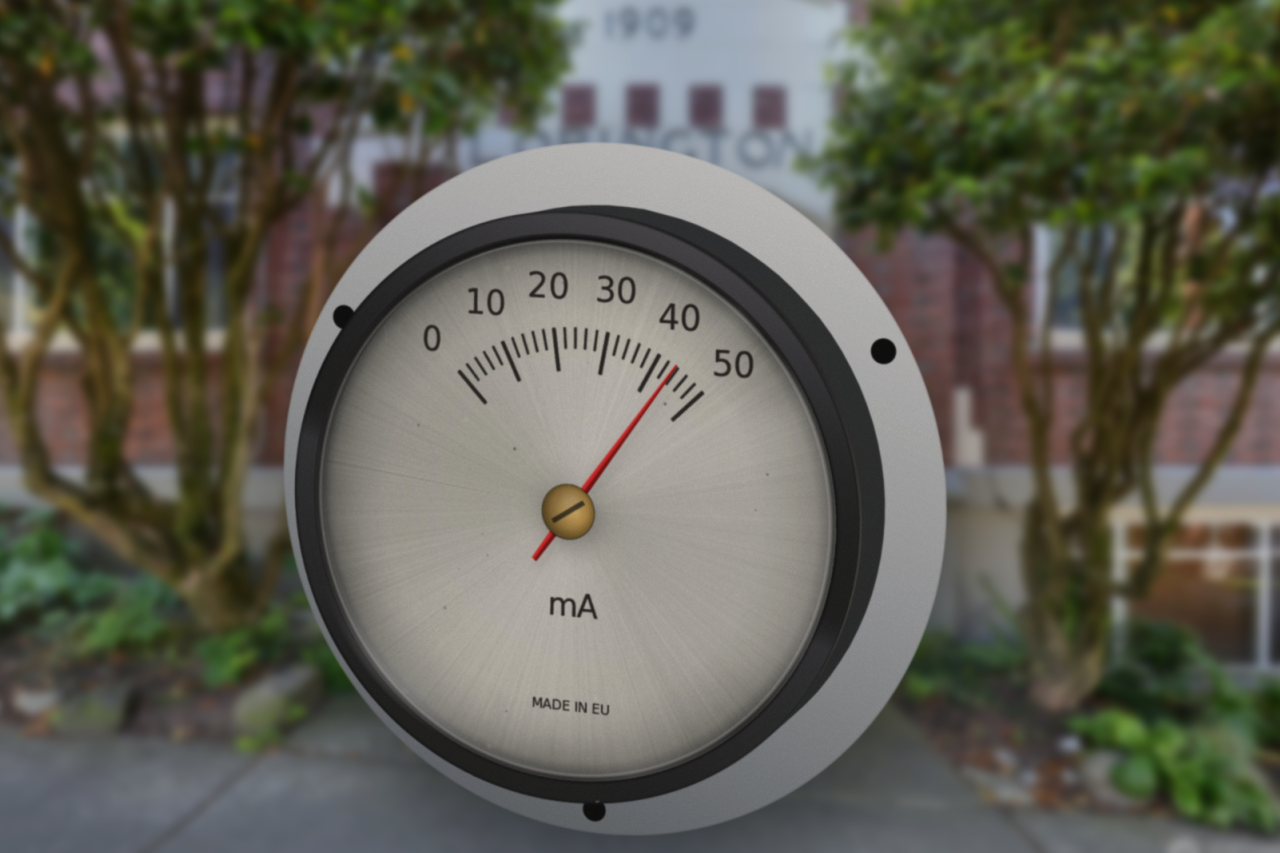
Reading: mA 44
